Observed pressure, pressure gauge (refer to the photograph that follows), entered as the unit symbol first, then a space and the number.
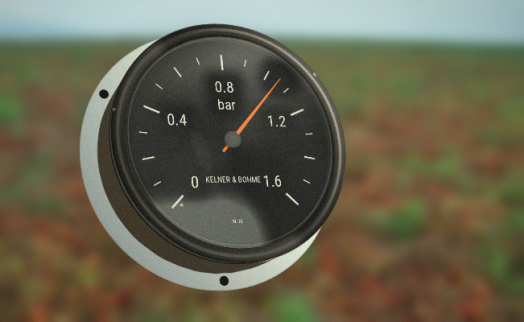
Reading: bar 1.05
